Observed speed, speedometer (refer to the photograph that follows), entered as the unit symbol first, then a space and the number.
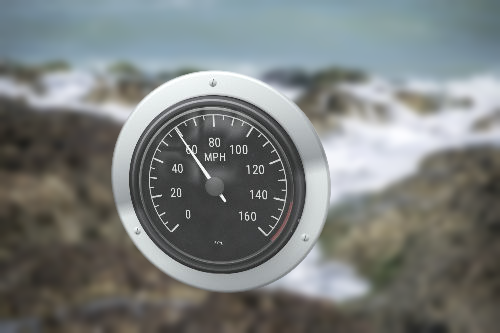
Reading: mph 60
